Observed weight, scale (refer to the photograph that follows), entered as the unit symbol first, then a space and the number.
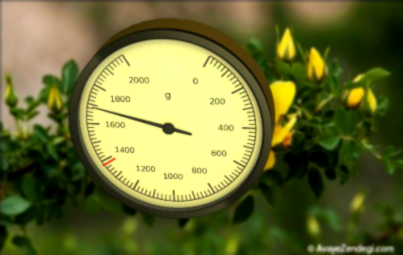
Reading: g 1700
